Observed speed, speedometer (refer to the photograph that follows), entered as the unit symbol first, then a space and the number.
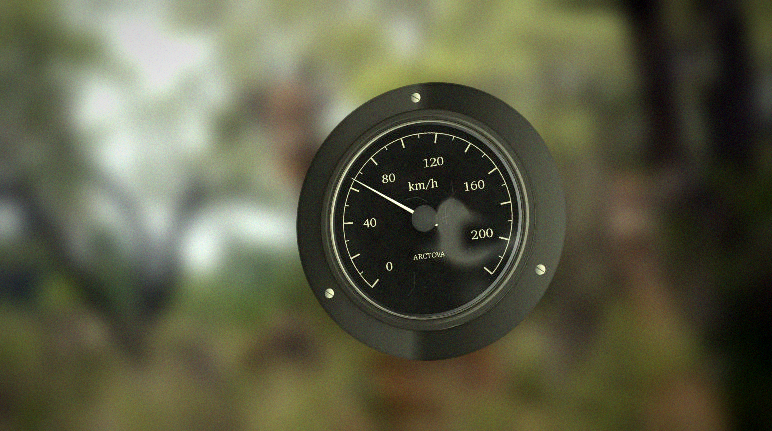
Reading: km/h 65
